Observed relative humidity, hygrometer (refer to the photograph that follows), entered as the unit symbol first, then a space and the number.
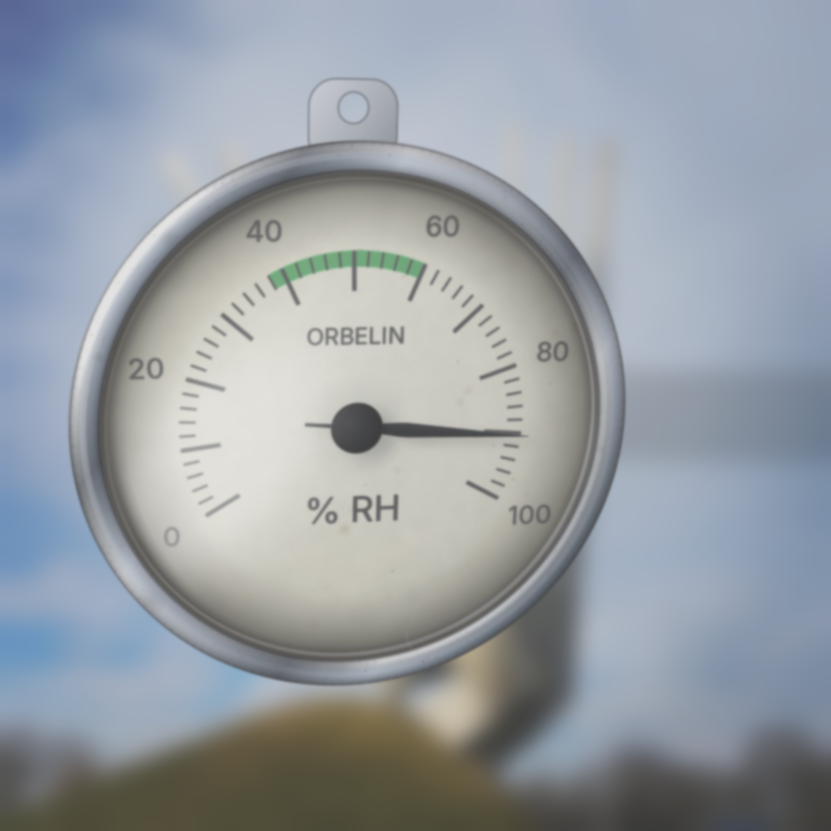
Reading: % 90
